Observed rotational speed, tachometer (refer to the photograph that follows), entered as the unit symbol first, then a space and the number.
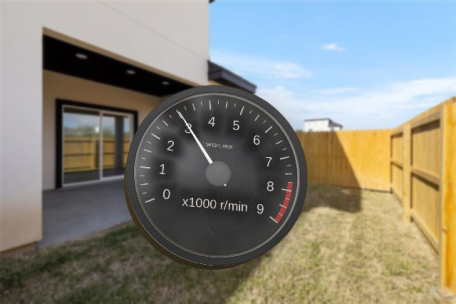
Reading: rpm 3000
